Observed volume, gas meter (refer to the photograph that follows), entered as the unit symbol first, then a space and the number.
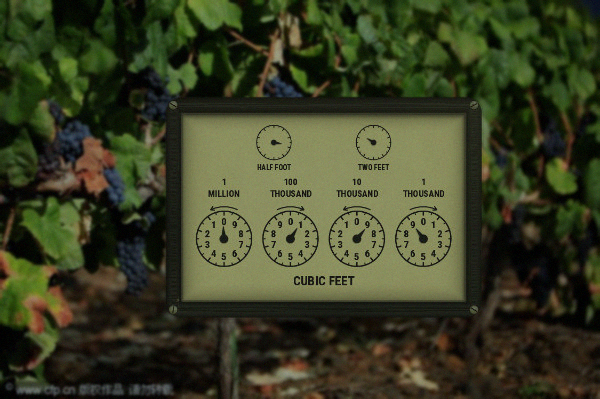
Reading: ft³ 8900
